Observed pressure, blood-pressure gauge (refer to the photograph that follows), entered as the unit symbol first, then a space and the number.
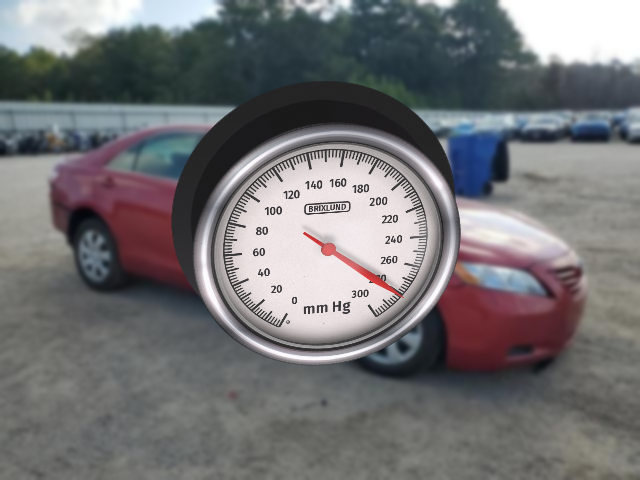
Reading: mmHg 280
